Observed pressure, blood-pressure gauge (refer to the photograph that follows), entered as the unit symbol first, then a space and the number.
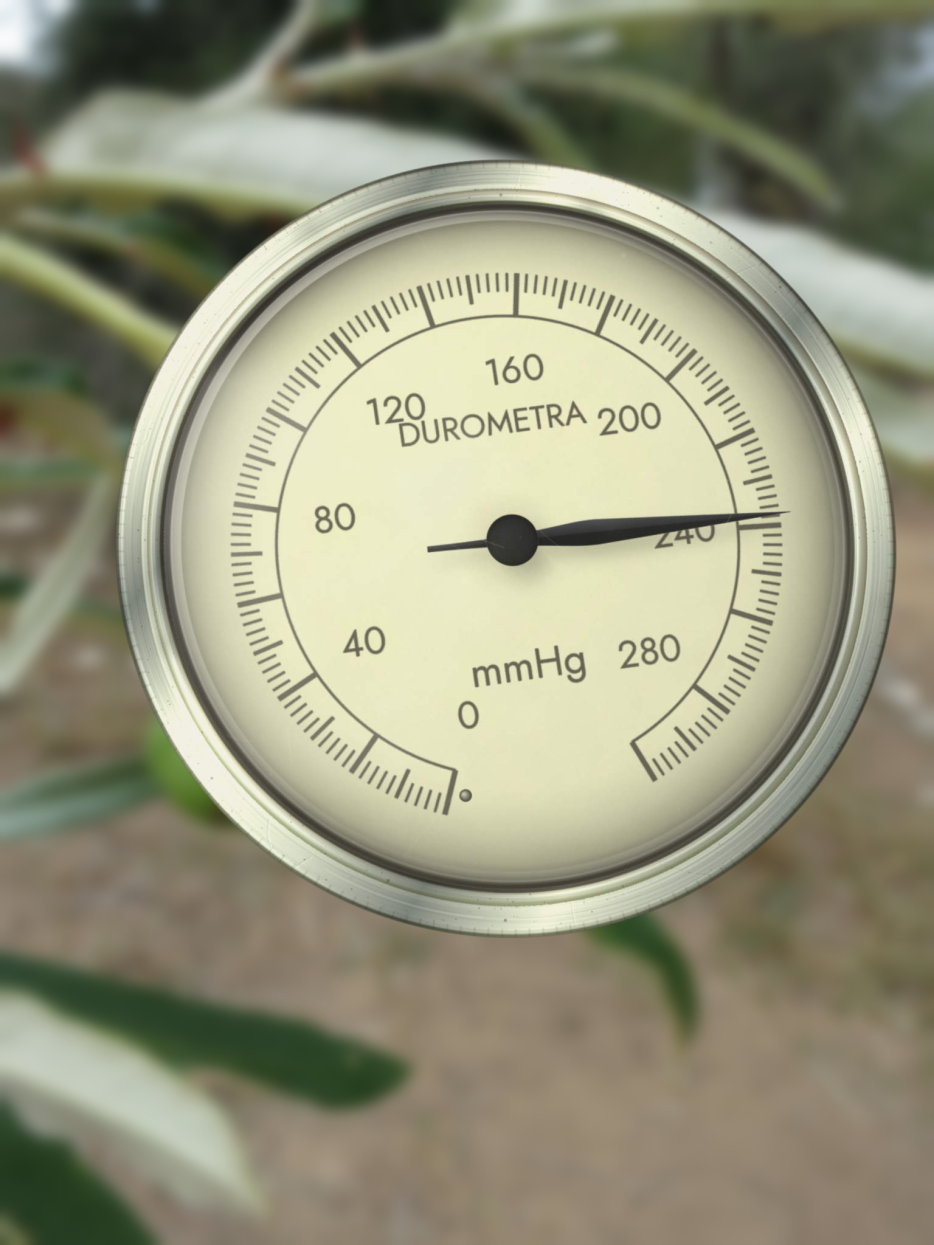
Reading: mmHg 238
